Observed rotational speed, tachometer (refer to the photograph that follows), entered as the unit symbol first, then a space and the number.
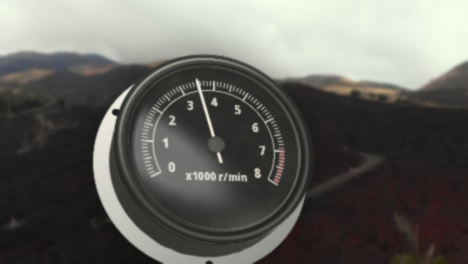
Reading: rpm 3500
